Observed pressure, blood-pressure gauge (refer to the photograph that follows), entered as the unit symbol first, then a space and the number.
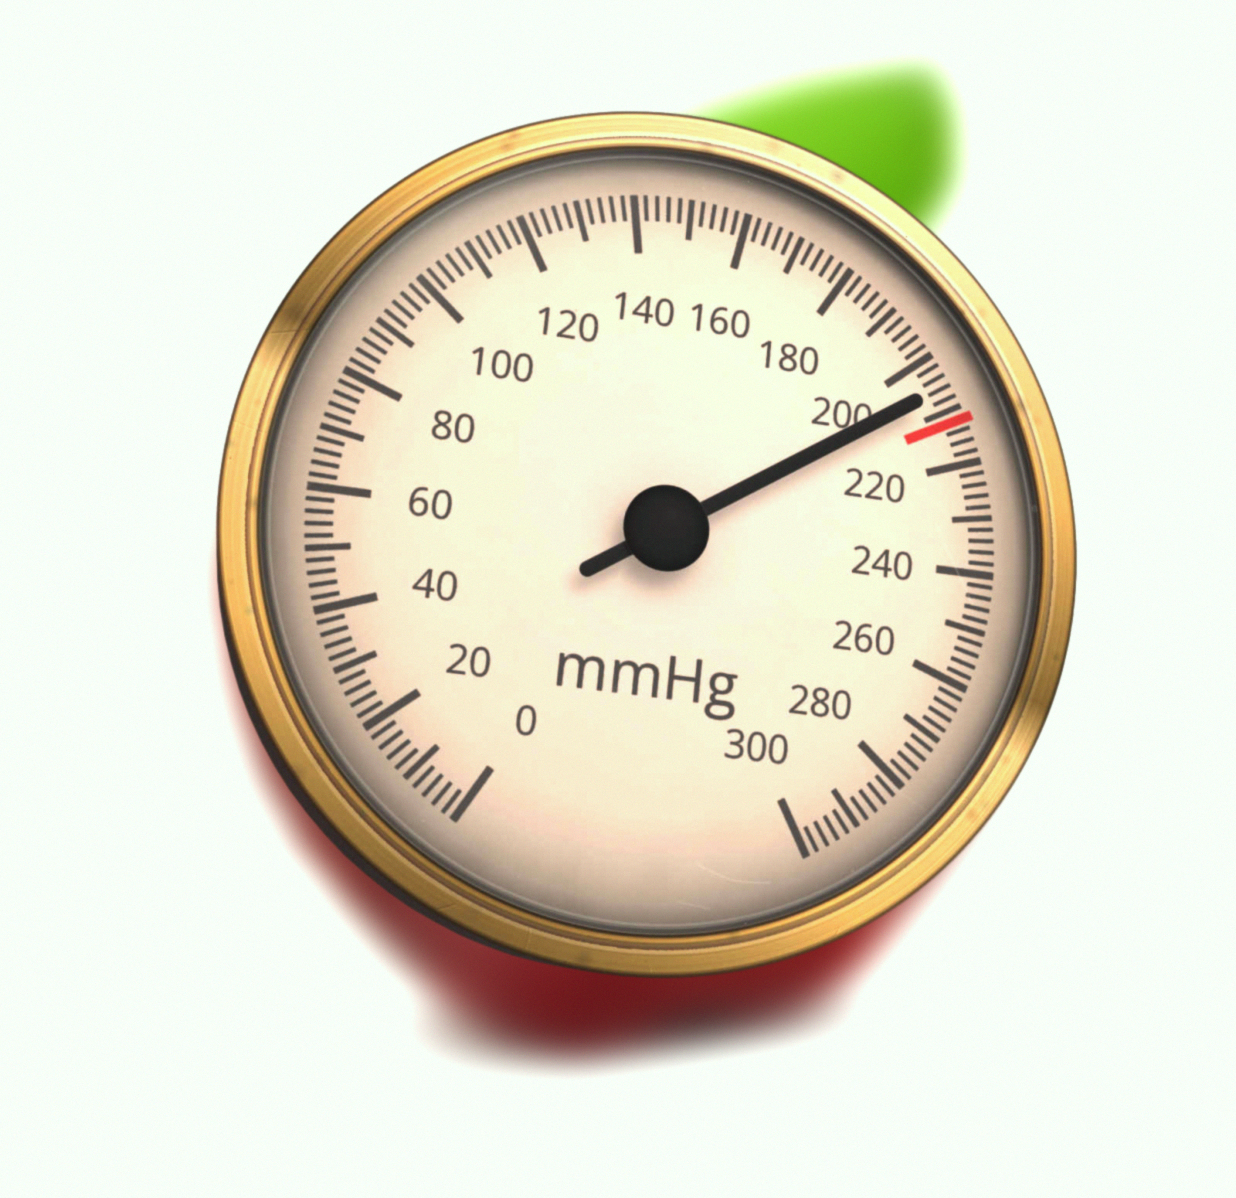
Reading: mmHg 206
